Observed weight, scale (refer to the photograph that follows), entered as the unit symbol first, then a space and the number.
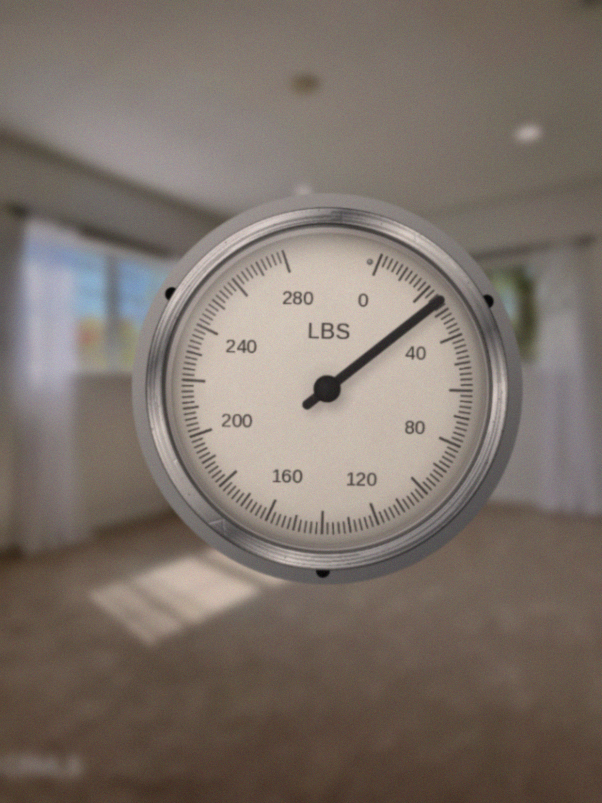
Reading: lb 26
